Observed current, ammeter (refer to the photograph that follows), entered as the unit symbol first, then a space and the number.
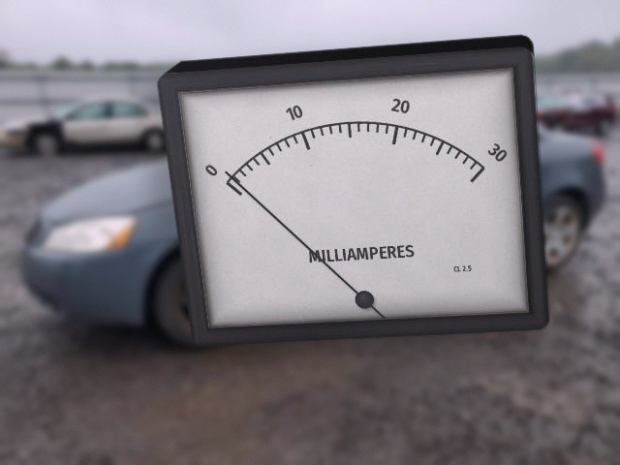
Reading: mA 1
